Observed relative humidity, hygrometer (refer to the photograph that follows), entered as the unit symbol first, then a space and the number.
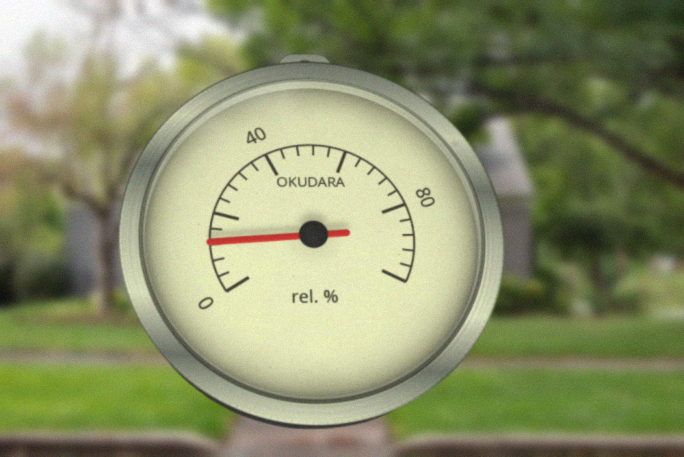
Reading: % 12
